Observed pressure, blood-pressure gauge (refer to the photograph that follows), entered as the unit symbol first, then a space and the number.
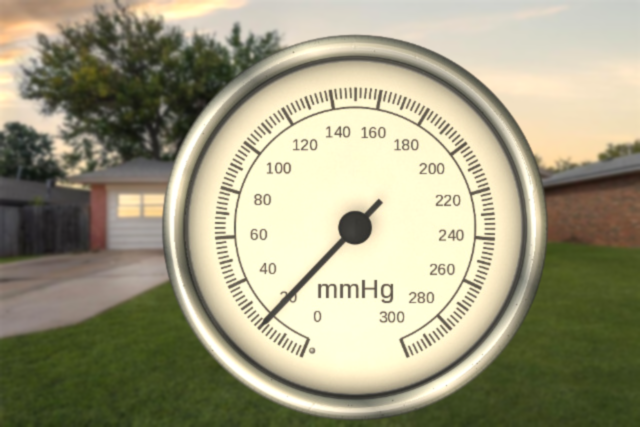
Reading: mmHg 20
